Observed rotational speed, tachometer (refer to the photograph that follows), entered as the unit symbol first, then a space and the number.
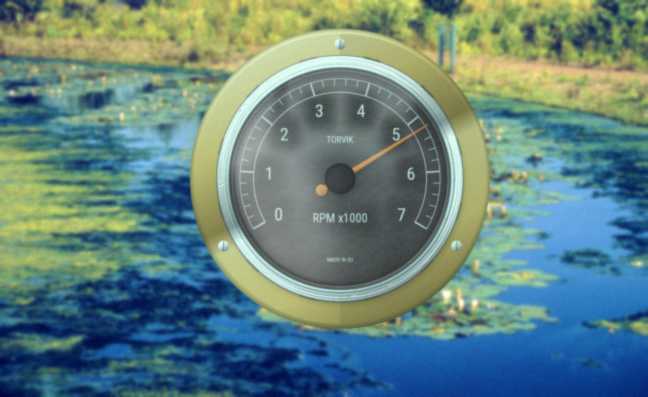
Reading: rpm 5200
